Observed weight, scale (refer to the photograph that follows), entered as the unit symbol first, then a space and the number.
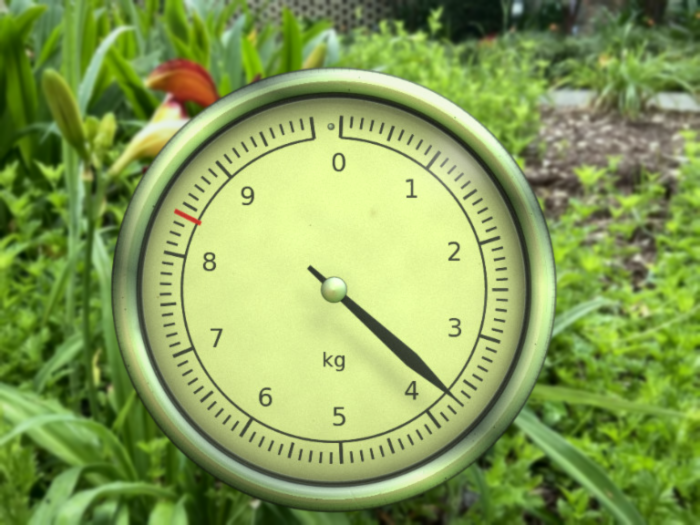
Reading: kg 3.7
